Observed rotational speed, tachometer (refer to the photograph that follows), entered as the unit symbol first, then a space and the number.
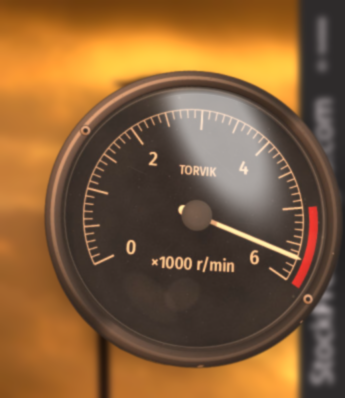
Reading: rpm 5700
